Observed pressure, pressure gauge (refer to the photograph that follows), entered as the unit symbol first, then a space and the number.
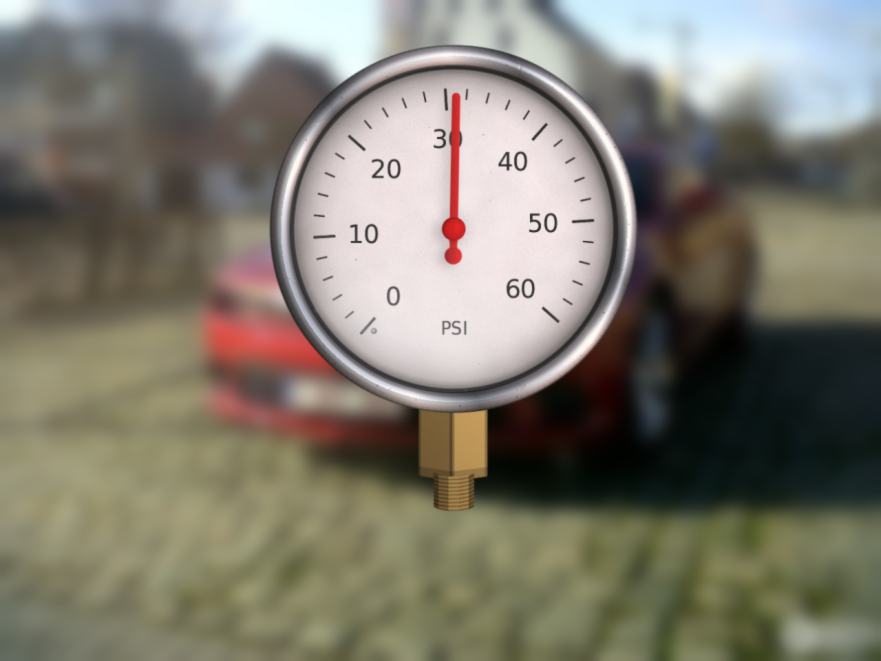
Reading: psi 31
